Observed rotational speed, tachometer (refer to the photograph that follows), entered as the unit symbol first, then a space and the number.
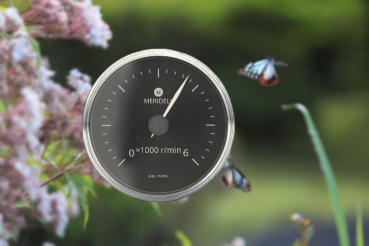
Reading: rpm 3700
